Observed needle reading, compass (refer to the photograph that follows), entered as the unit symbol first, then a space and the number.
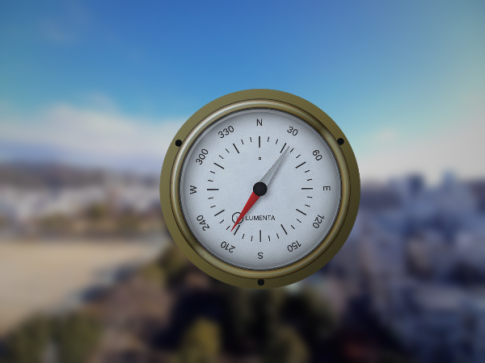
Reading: ° 215
